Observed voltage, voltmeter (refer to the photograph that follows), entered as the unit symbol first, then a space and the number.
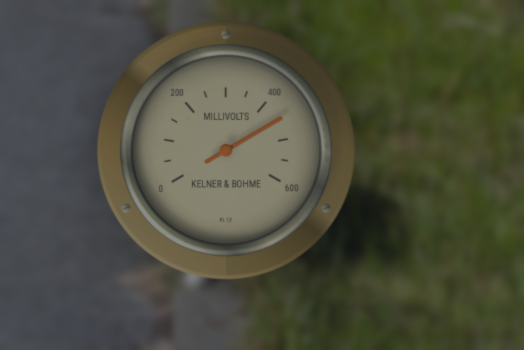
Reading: mV 450
